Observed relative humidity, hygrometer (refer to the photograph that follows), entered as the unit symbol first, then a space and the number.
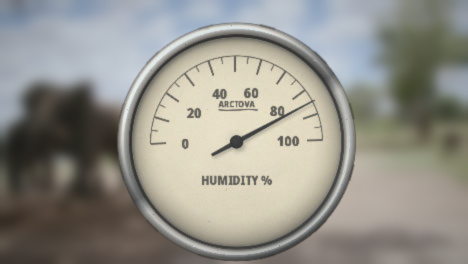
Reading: % 85
